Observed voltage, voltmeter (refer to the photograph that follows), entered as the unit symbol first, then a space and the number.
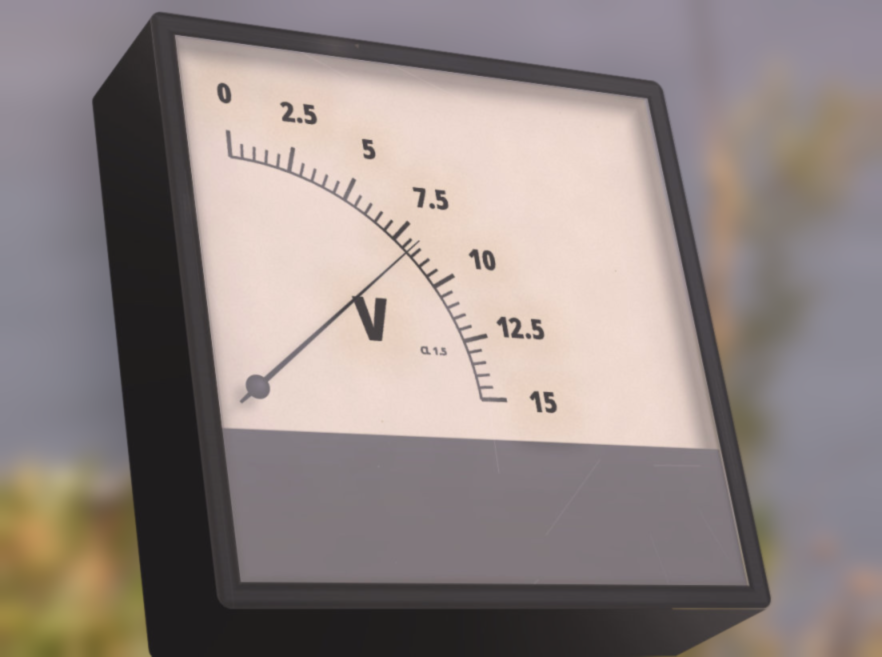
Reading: V 8.25
